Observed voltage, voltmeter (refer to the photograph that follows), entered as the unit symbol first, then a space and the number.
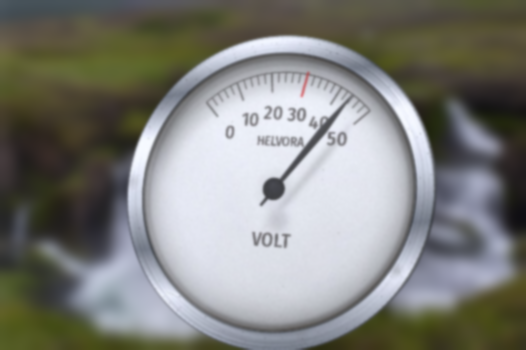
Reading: V 44
